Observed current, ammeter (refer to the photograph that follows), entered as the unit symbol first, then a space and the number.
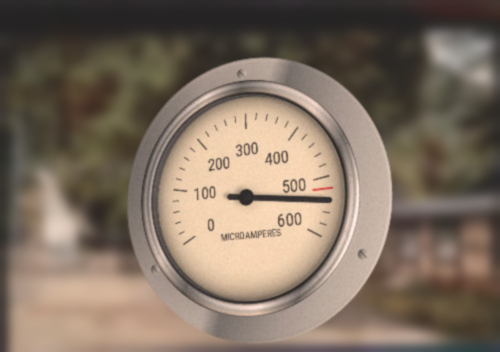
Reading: µA 540
